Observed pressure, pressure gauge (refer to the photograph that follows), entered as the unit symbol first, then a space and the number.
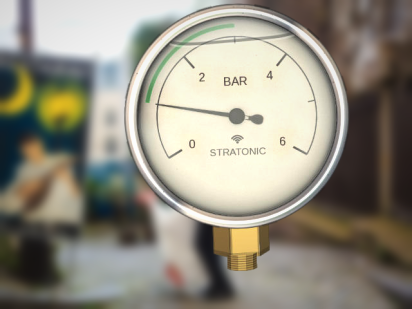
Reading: bar 1
